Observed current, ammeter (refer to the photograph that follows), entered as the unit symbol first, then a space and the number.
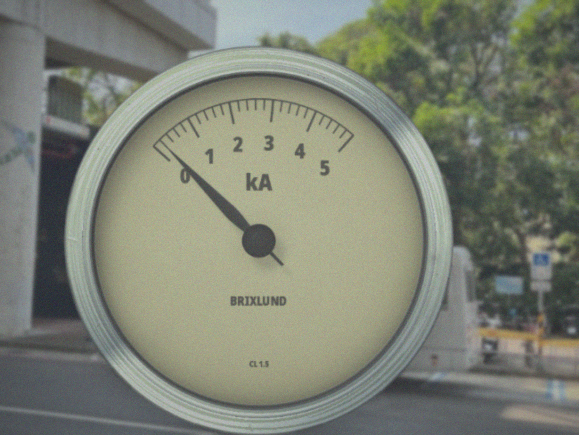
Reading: kA 0.2
